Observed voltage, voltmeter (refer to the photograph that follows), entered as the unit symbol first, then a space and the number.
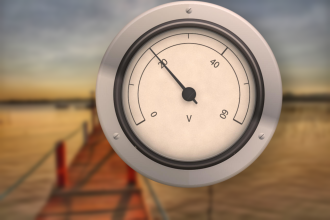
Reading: V 20
